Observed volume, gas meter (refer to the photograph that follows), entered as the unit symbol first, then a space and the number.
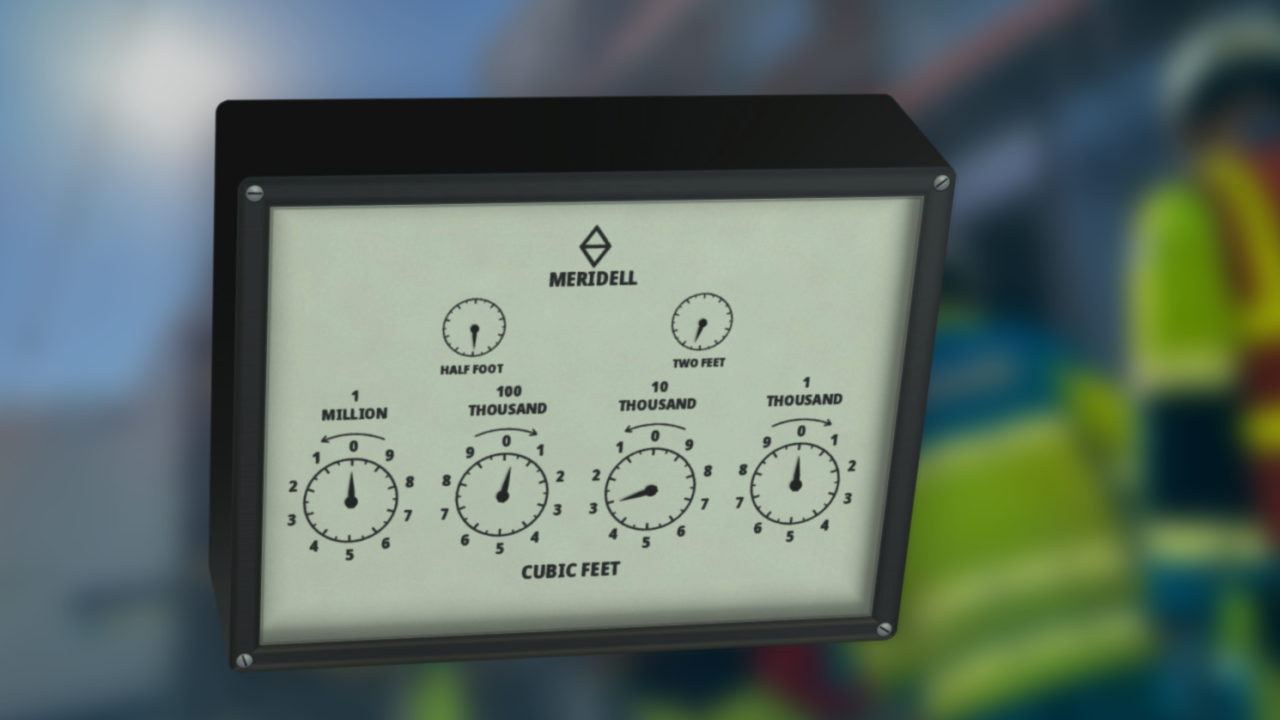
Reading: ft³ 3000
